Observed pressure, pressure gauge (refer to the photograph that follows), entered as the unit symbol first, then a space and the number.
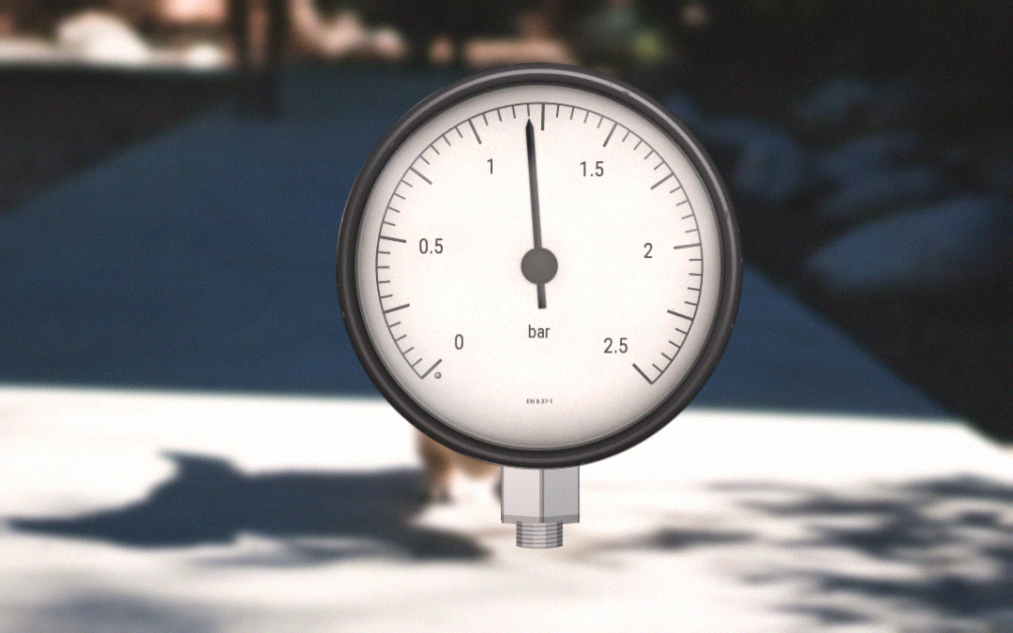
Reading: bar 1.2
